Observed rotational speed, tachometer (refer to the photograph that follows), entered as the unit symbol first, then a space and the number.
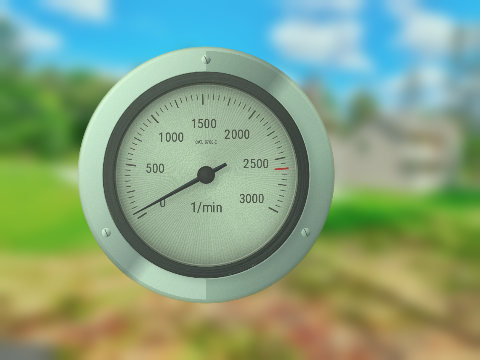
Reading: rpm 50
